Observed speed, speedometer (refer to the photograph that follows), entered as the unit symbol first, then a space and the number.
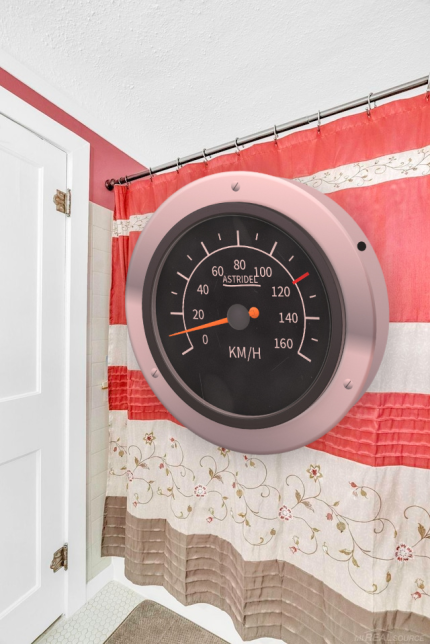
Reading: km/h 10
